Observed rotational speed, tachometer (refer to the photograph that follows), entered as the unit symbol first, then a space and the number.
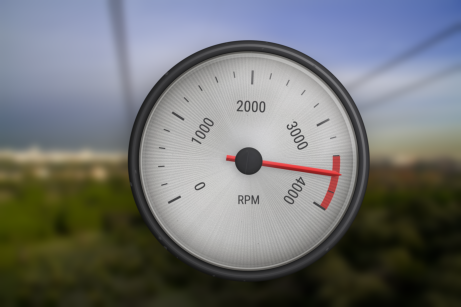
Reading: rpm 3600
